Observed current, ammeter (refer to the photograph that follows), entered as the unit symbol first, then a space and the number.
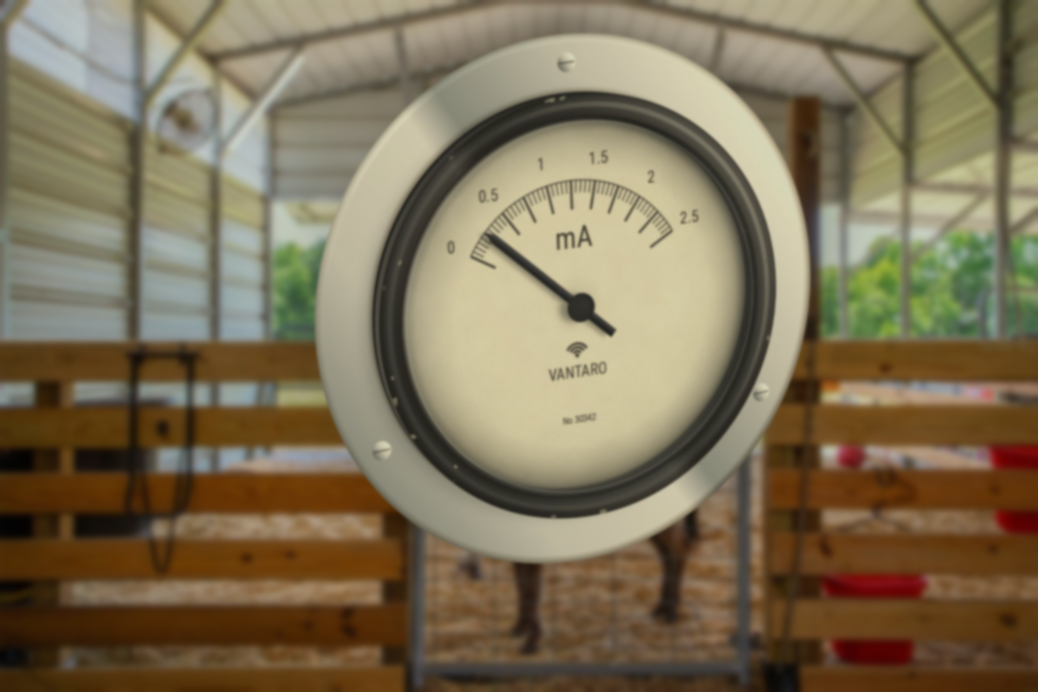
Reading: mA 0.25
